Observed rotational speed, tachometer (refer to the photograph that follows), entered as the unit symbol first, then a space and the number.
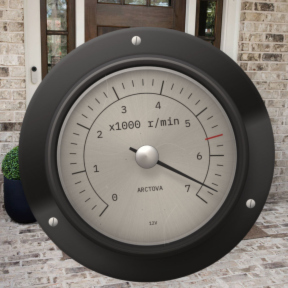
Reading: rpm 6700
